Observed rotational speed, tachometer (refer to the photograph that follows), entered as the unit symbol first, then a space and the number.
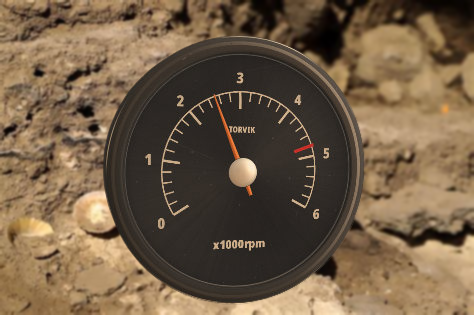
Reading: rpm 2500
